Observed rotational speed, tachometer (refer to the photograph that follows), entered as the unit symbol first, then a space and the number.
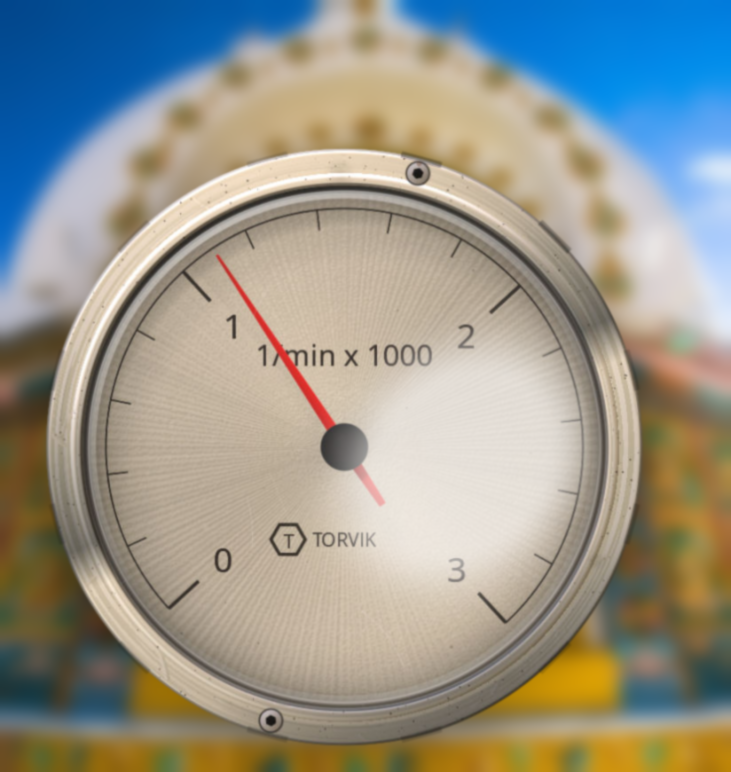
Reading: rpm 1100
